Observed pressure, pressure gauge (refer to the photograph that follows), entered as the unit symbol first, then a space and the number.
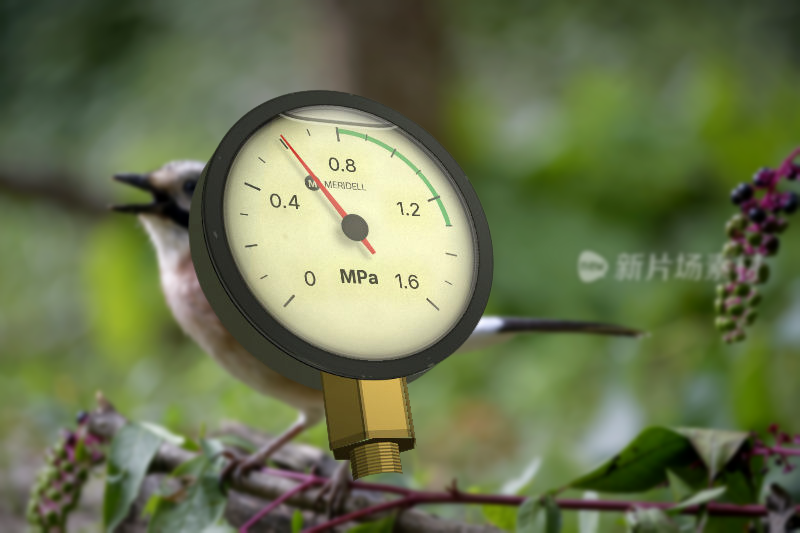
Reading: MPa 0.6
